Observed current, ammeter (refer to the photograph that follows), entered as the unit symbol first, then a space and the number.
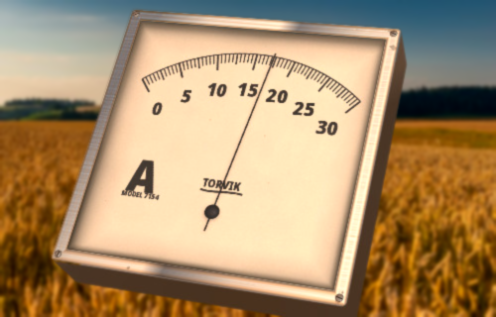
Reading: A 17.5
